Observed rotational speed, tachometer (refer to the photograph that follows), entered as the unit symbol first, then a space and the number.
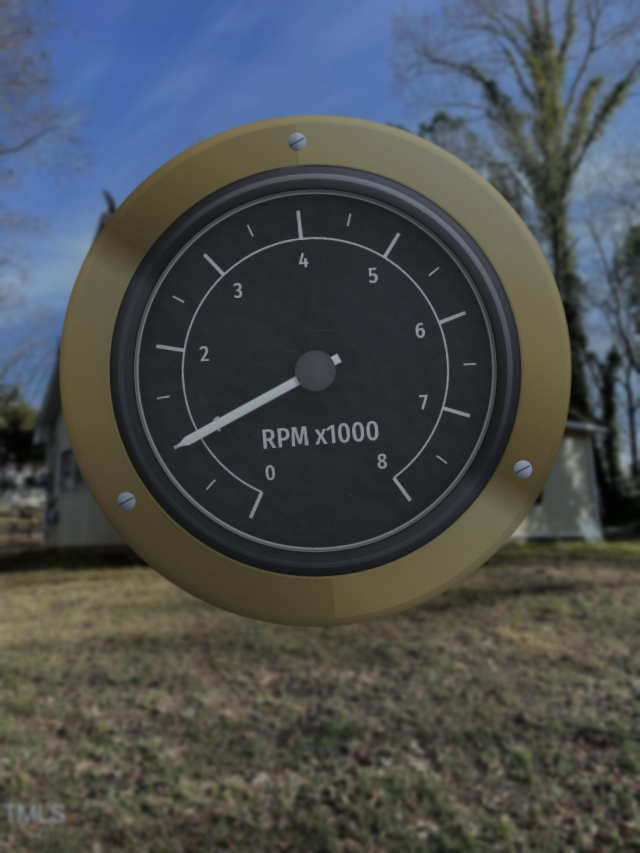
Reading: rpm 1000
